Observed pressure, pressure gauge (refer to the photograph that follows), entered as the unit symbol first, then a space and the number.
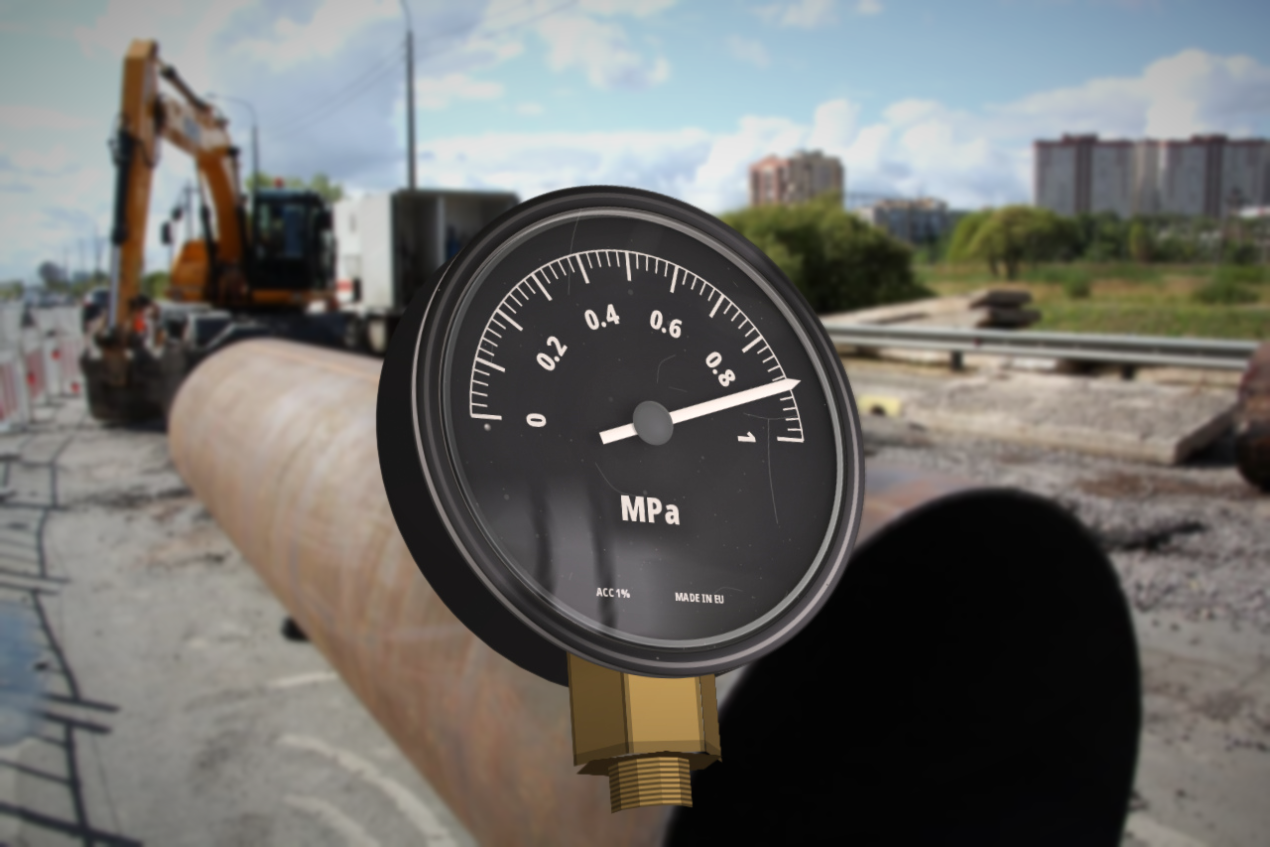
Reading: MPa 0.9
